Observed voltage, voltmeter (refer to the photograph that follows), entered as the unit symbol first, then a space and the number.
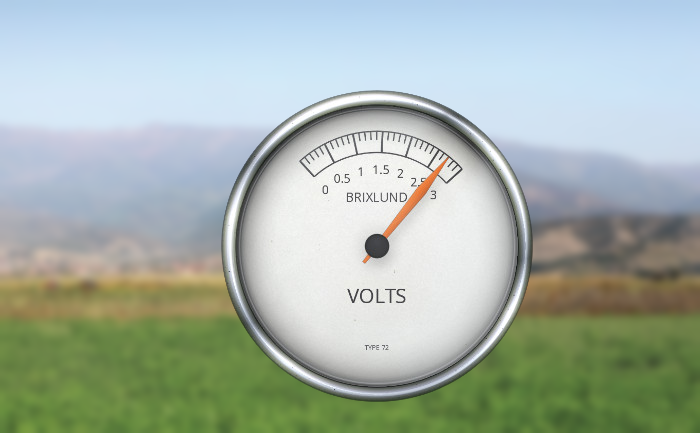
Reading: V 2.7
